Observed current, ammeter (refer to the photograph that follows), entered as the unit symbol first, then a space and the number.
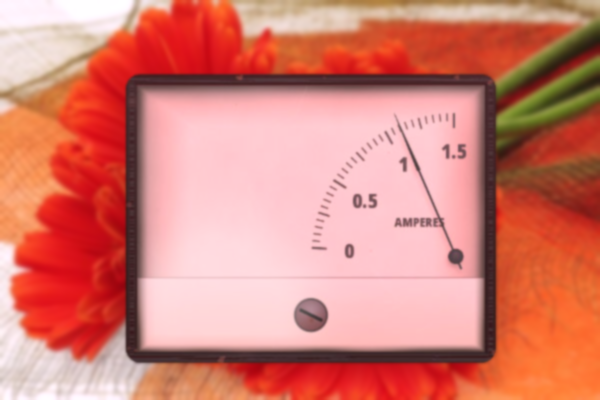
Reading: A 1.1
